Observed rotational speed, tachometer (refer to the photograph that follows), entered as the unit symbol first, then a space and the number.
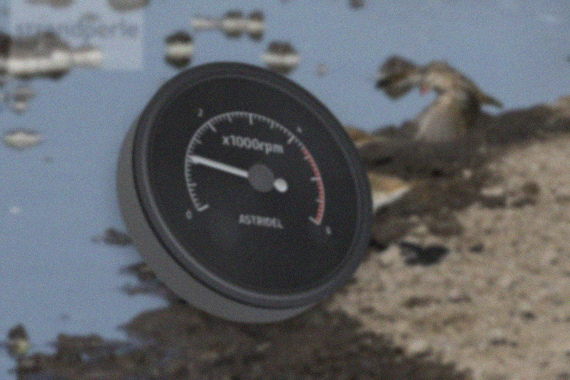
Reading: rpm 1000
